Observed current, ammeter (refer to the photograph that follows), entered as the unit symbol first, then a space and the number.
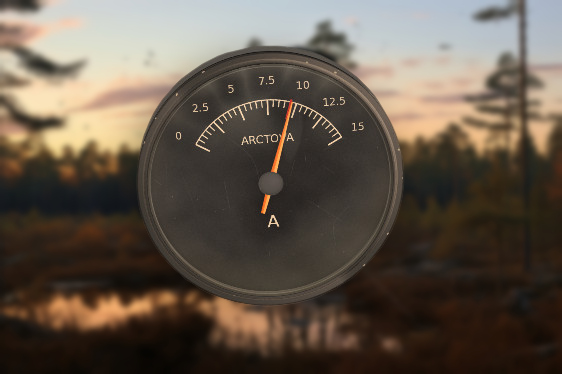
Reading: A 9.5
